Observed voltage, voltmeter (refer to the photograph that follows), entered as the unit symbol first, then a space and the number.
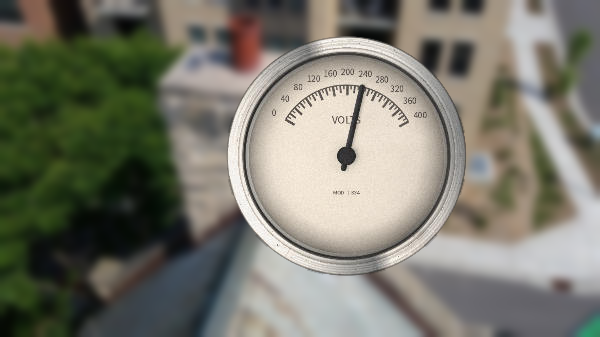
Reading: V 240
